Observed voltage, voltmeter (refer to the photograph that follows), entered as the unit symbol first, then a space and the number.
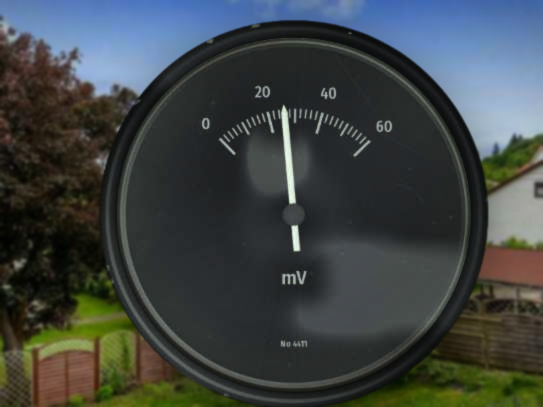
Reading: mV 26
